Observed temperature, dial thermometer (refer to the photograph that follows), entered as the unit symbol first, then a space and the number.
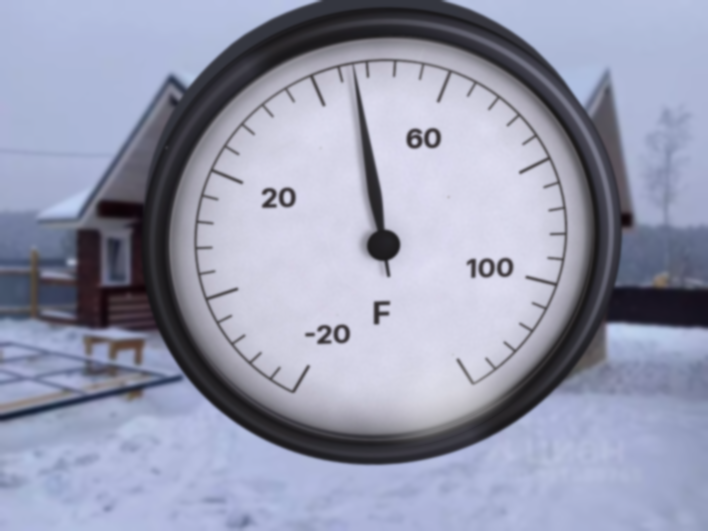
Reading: °F 46
